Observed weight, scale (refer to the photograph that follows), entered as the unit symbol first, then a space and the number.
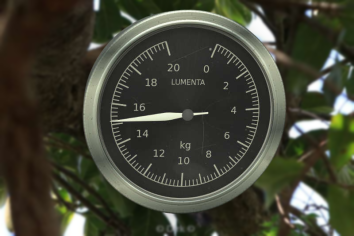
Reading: kg 15.2
